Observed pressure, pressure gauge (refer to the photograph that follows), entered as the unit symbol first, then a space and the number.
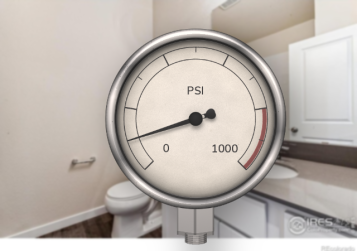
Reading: psi 100
